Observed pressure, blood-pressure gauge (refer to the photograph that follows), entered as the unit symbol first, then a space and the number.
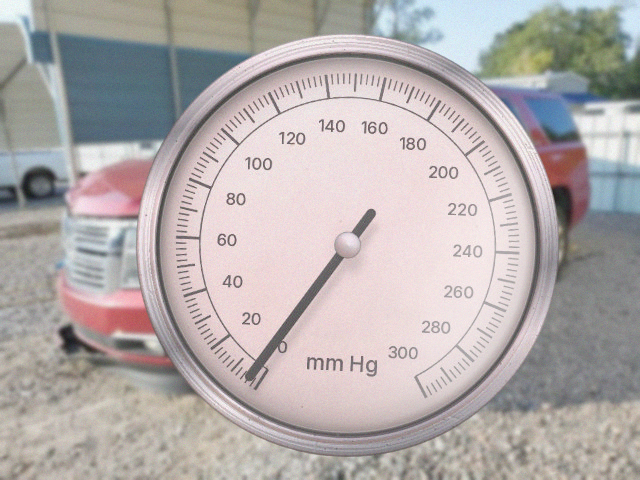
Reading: mmHg 4
